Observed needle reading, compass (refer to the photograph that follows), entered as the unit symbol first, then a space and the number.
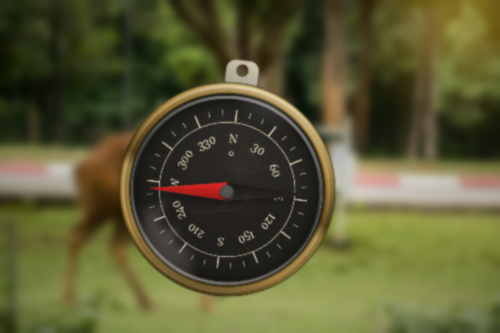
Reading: ° 265
